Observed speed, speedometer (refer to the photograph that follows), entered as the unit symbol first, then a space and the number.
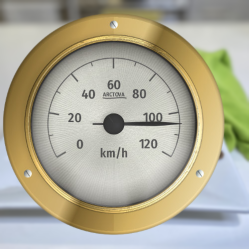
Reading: km/h 105
